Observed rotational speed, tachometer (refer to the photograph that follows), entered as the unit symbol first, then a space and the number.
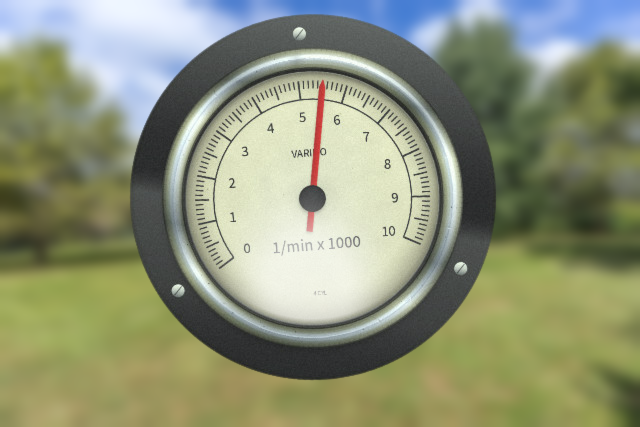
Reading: rpm 5500
